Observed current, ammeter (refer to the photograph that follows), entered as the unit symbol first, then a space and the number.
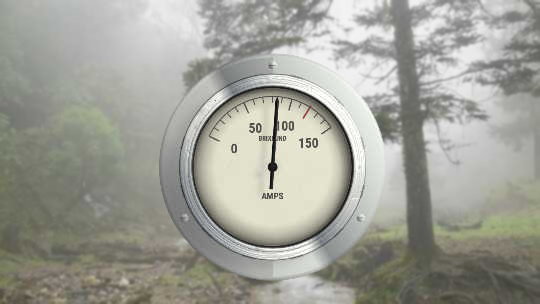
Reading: A 85
